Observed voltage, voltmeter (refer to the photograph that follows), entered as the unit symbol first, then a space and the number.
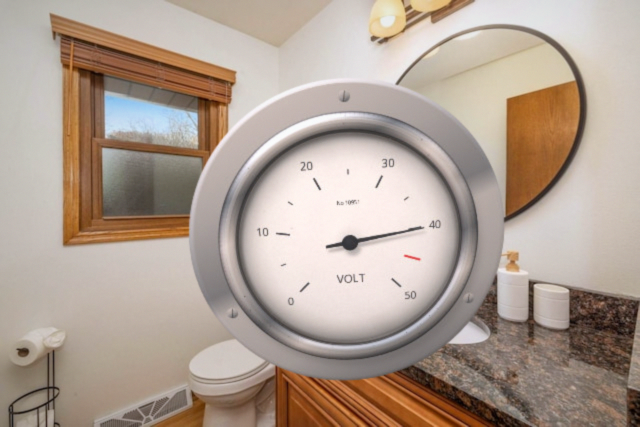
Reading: V 40
